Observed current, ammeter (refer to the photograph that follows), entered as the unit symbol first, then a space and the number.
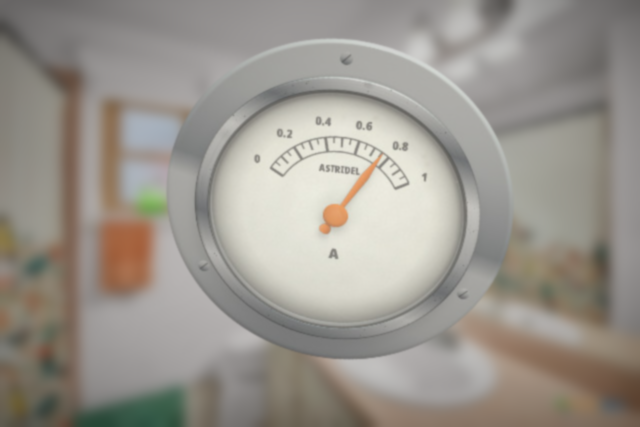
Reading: A 0.75
